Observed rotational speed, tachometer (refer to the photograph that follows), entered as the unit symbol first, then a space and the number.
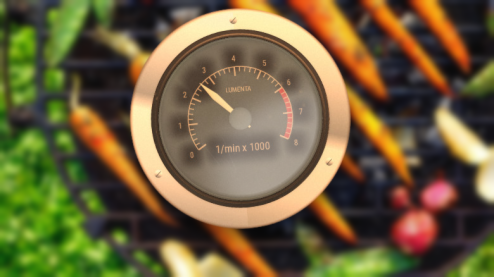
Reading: rpm 2600
